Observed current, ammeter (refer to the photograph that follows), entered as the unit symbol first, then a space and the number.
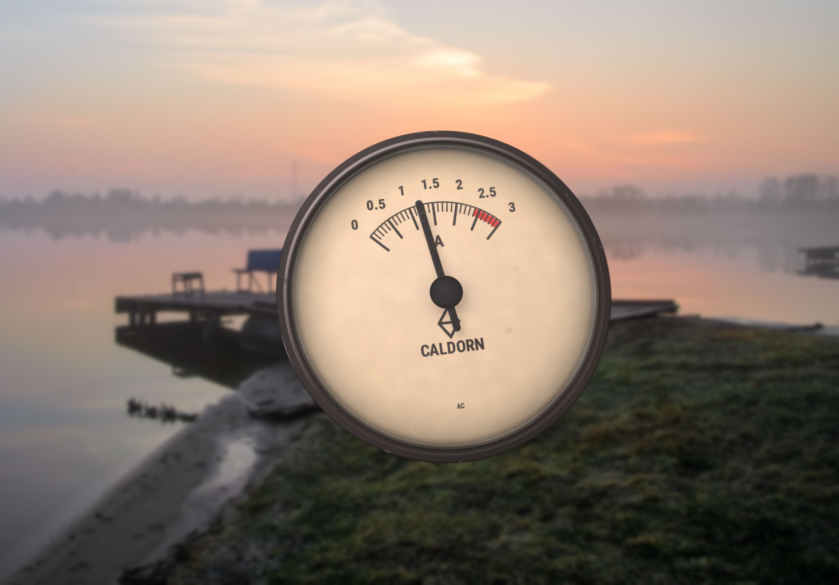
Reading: A 1.2
